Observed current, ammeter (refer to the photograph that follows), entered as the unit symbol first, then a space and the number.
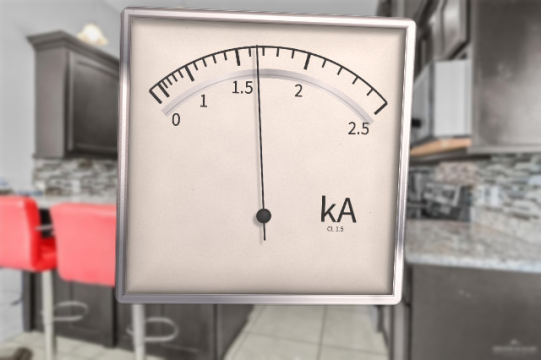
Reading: kA 1.65
